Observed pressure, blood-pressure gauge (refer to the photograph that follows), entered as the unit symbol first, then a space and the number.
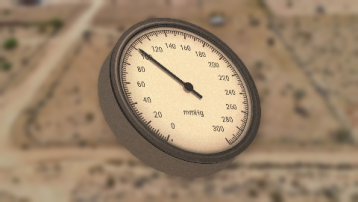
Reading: mmHg 100
